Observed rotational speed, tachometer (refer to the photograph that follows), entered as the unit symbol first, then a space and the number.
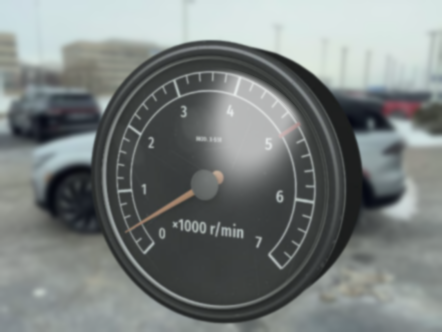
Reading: rpm 400
